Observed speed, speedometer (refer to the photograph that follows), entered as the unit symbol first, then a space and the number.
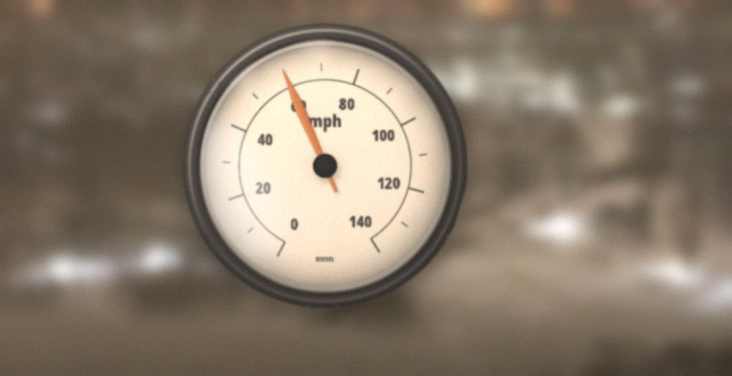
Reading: mph 60
